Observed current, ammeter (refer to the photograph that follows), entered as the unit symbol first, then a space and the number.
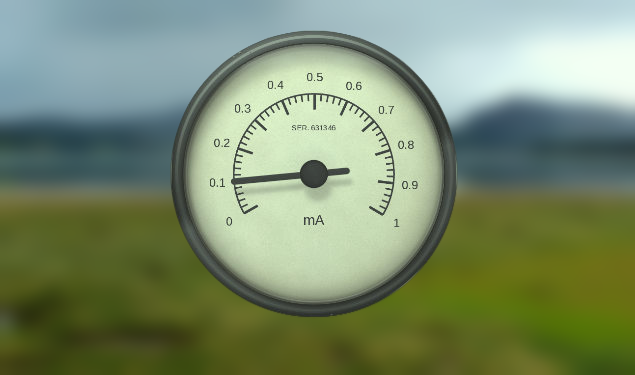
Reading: mA 0.1
